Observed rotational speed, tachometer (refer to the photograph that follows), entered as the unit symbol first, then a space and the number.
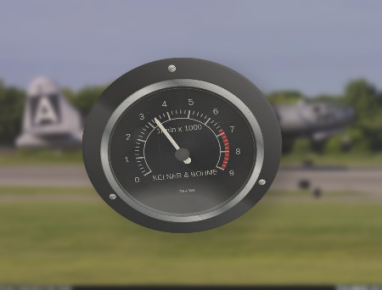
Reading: rpm 3400
